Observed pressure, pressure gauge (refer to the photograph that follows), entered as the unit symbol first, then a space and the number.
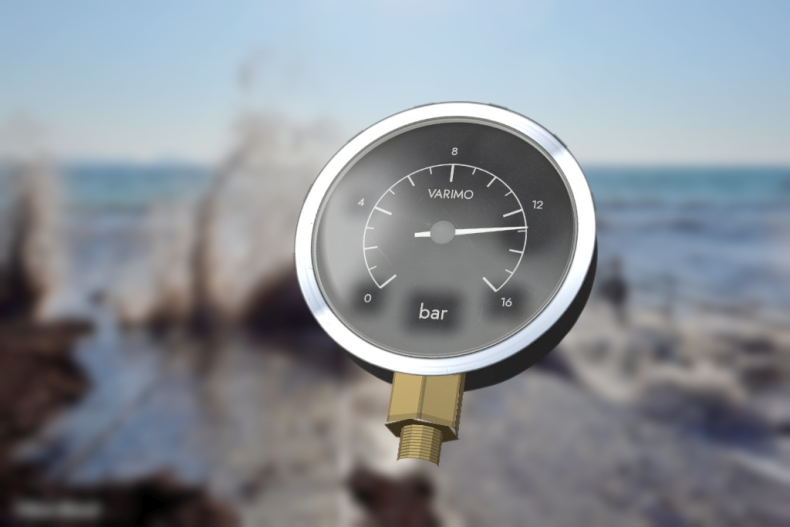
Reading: bar 13
